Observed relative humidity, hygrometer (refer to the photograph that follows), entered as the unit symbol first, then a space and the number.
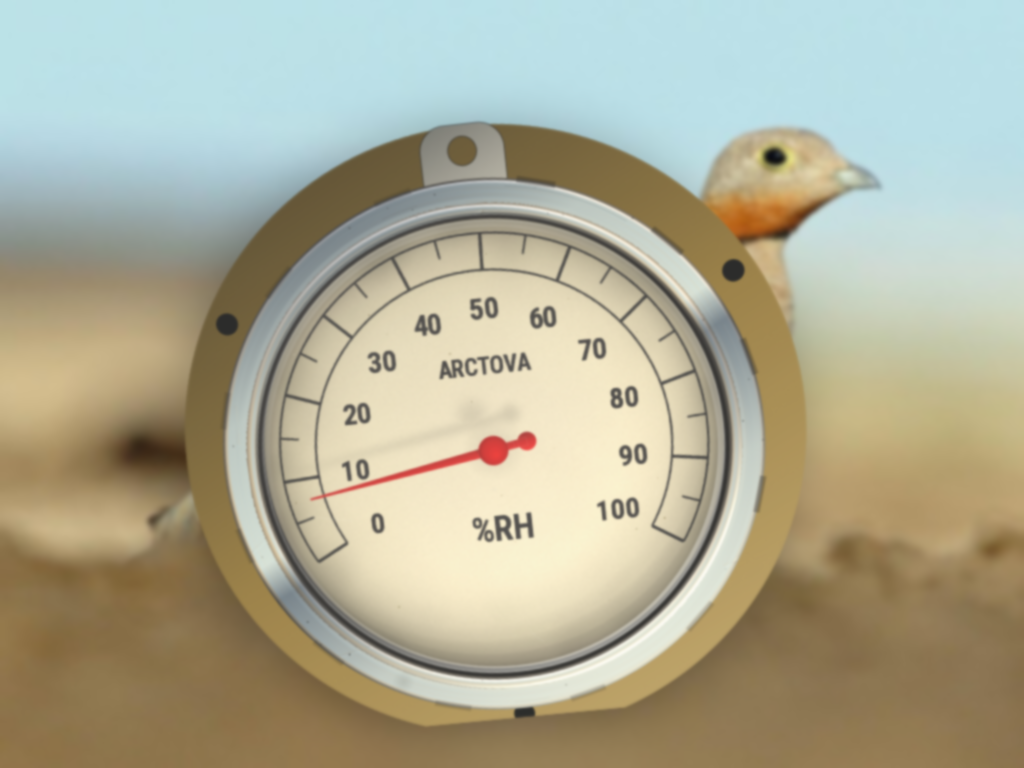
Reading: % 7.5
